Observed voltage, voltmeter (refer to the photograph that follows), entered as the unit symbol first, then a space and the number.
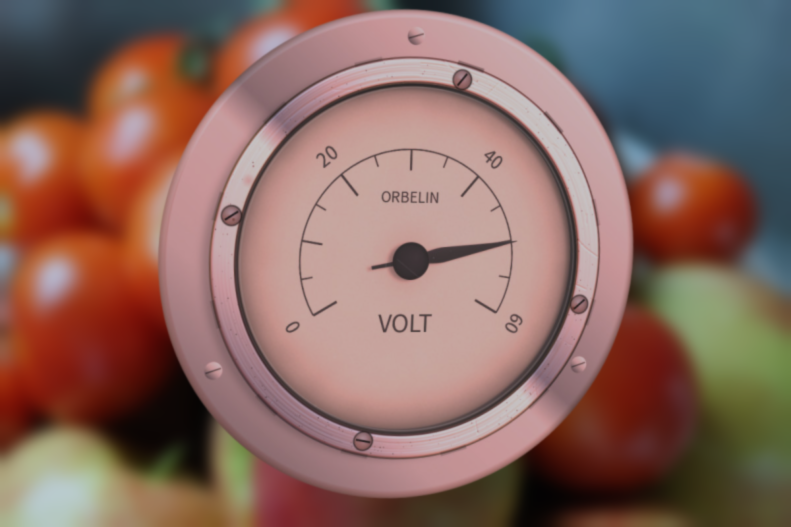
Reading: V 50
